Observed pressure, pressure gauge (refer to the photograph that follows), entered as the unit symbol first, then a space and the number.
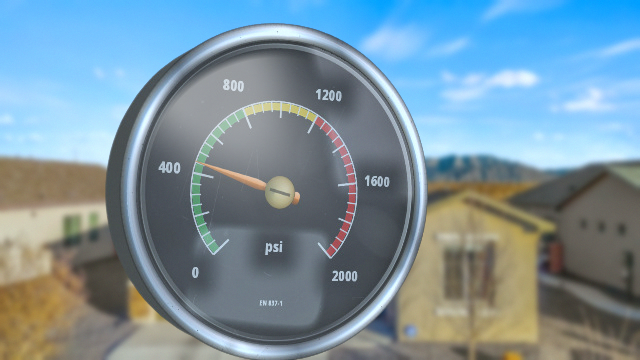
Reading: psi 450
